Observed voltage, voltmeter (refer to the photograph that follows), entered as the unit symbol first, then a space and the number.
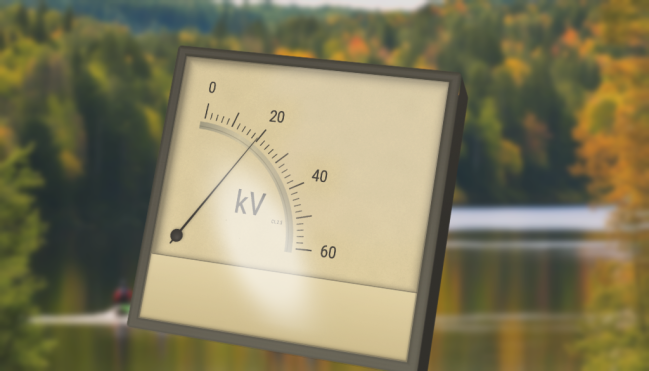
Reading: kV 20
